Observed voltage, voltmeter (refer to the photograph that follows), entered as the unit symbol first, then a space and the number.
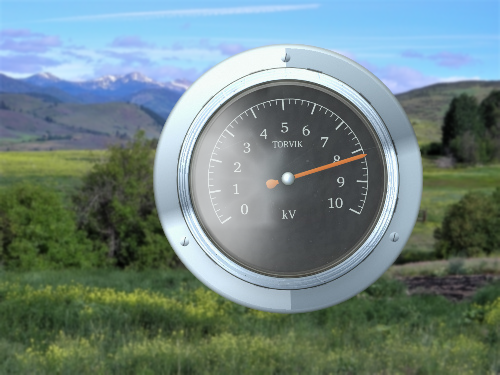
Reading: kV 8.2
